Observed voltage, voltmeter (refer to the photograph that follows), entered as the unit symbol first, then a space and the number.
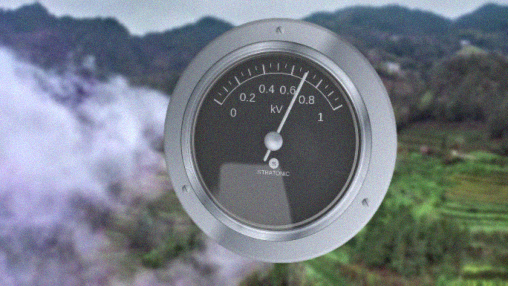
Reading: kV 0.7
